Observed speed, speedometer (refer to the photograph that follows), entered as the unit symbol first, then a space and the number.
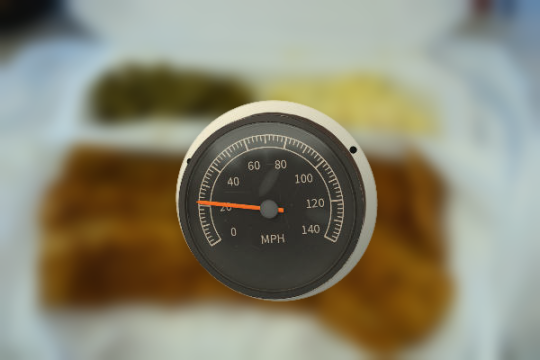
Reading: mph 22
